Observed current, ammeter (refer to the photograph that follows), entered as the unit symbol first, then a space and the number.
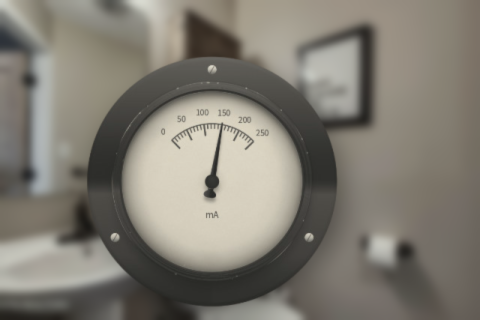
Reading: mA 150
